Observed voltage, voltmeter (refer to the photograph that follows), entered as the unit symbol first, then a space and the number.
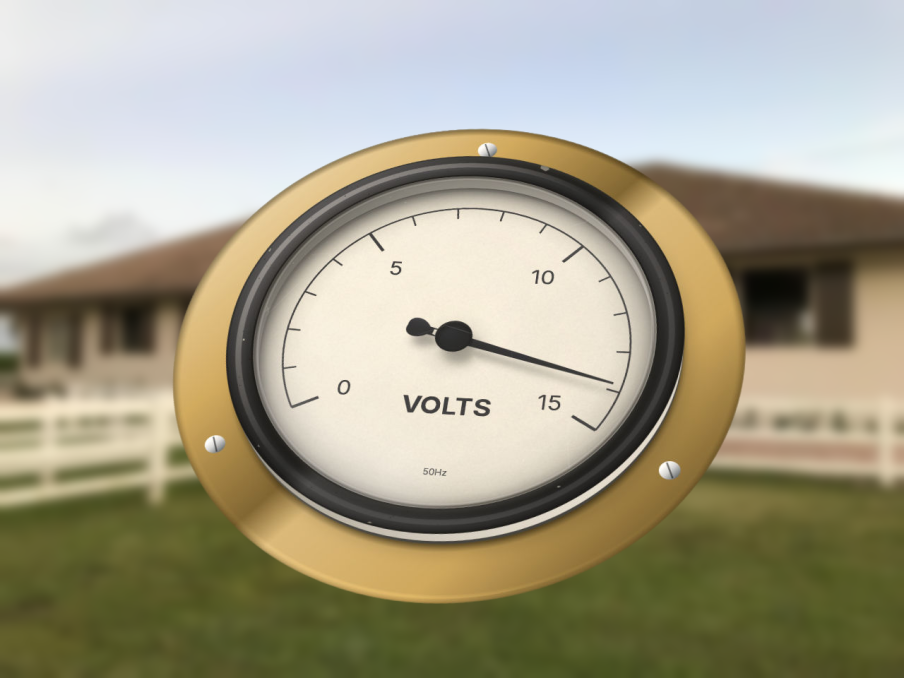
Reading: V 14
